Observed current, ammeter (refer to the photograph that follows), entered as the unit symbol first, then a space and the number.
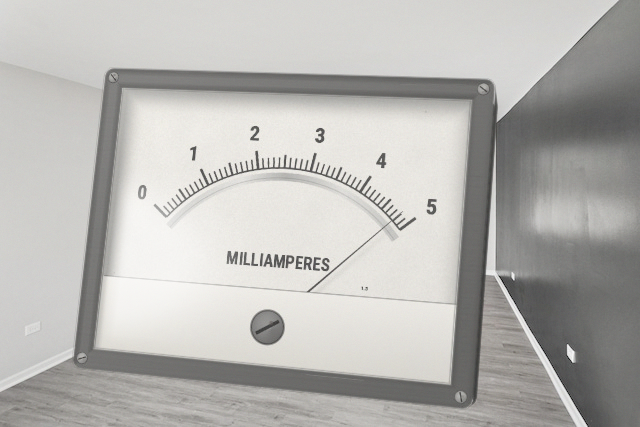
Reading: mA 4.8
